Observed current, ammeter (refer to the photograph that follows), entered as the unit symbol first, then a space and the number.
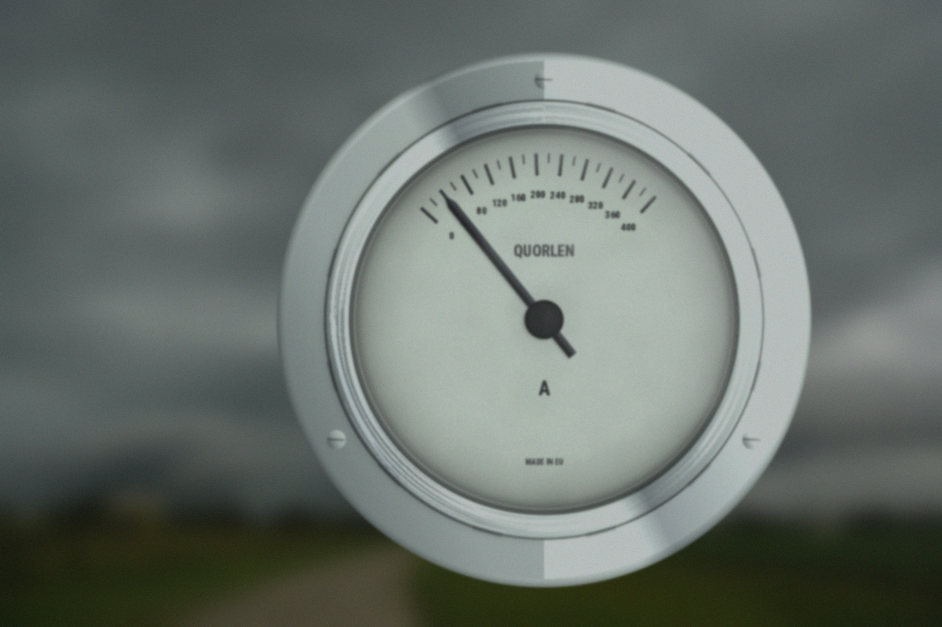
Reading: A 40
